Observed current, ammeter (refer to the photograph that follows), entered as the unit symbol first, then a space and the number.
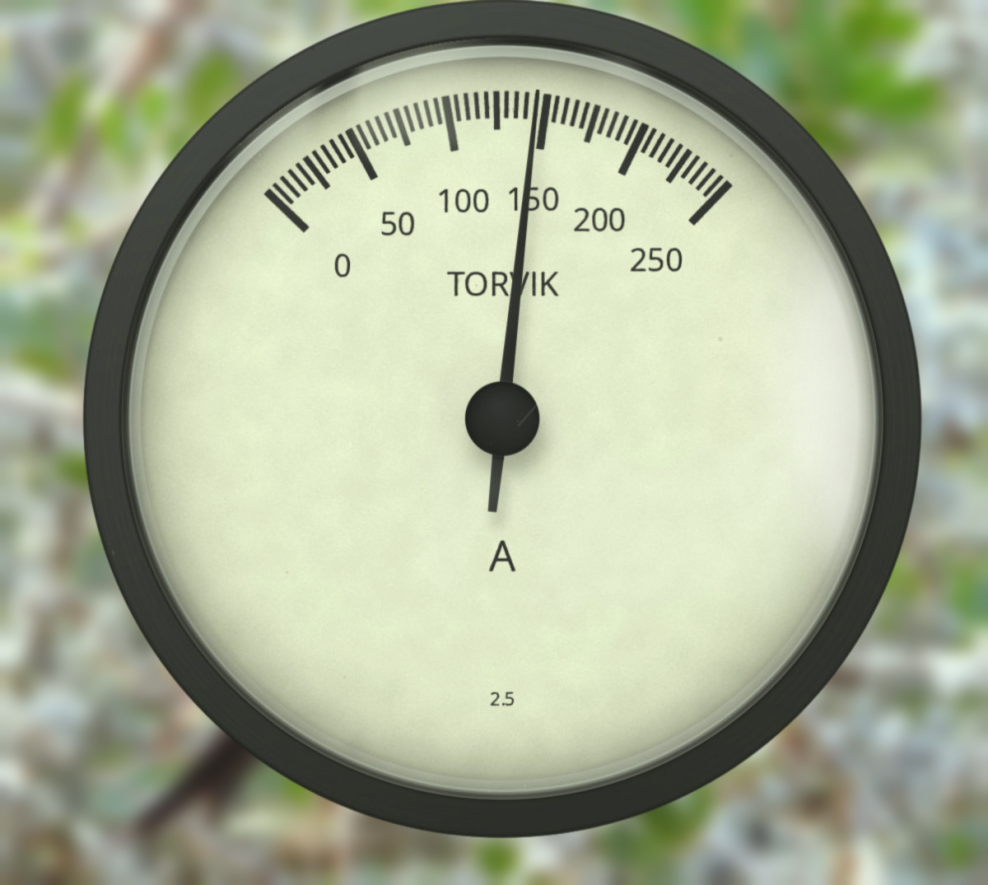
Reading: A 145
